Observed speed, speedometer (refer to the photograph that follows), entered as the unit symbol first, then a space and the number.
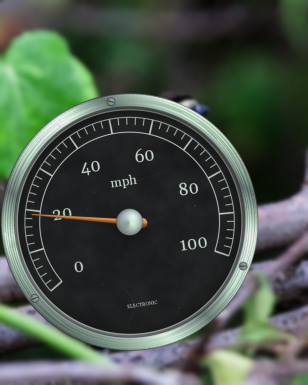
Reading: mph 19
